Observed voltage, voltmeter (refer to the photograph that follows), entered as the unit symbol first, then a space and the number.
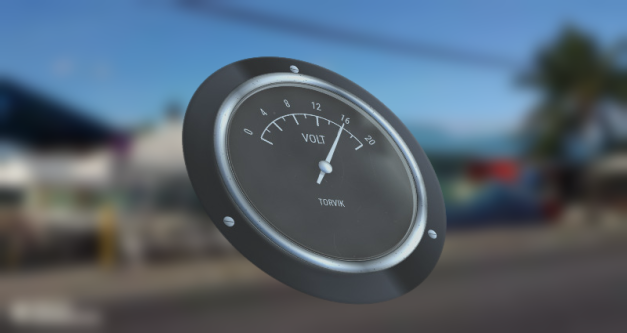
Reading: V 16
